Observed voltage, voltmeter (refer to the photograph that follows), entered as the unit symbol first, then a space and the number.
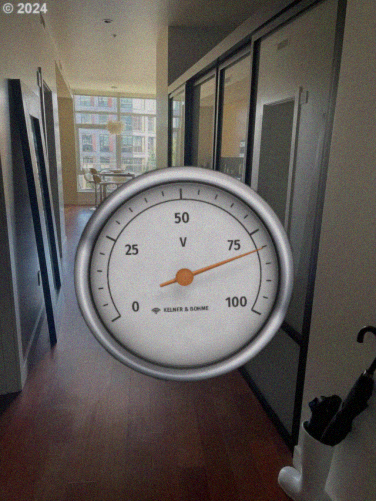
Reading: V 80
